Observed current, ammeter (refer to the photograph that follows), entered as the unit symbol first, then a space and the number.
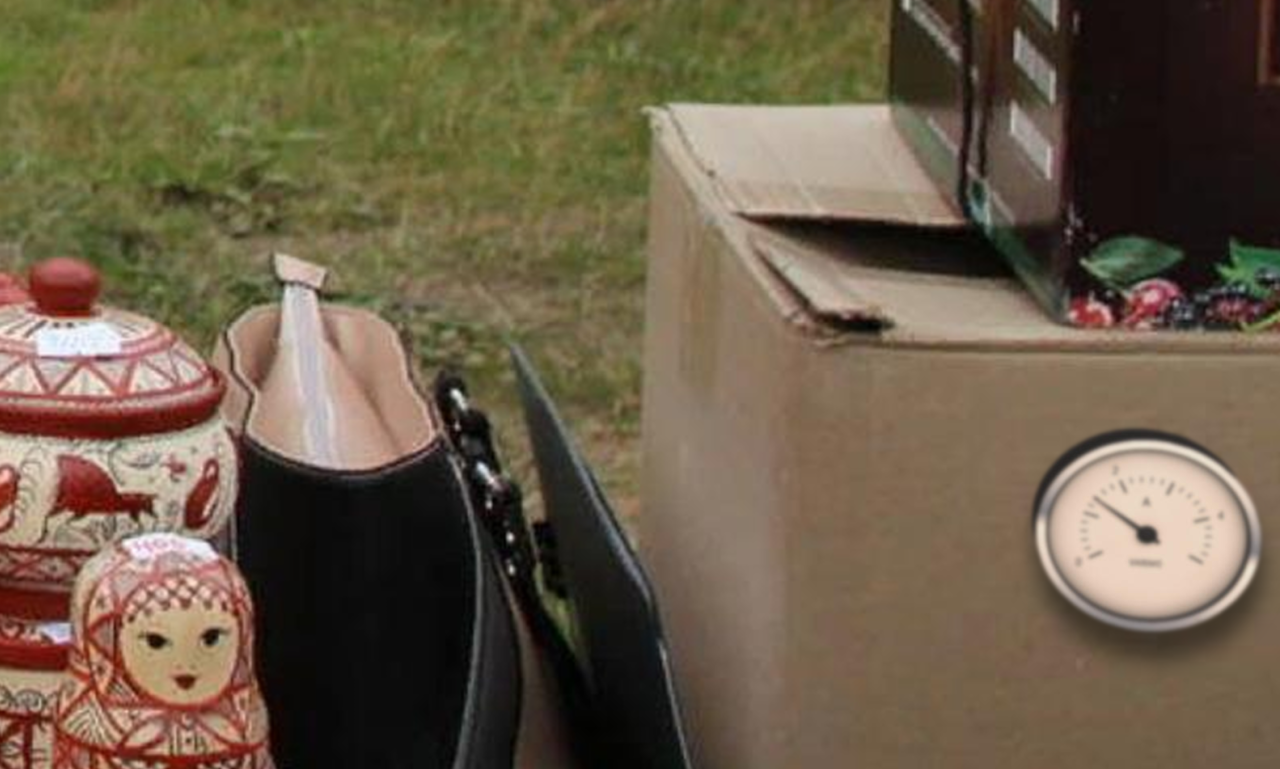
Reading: A 1.4
